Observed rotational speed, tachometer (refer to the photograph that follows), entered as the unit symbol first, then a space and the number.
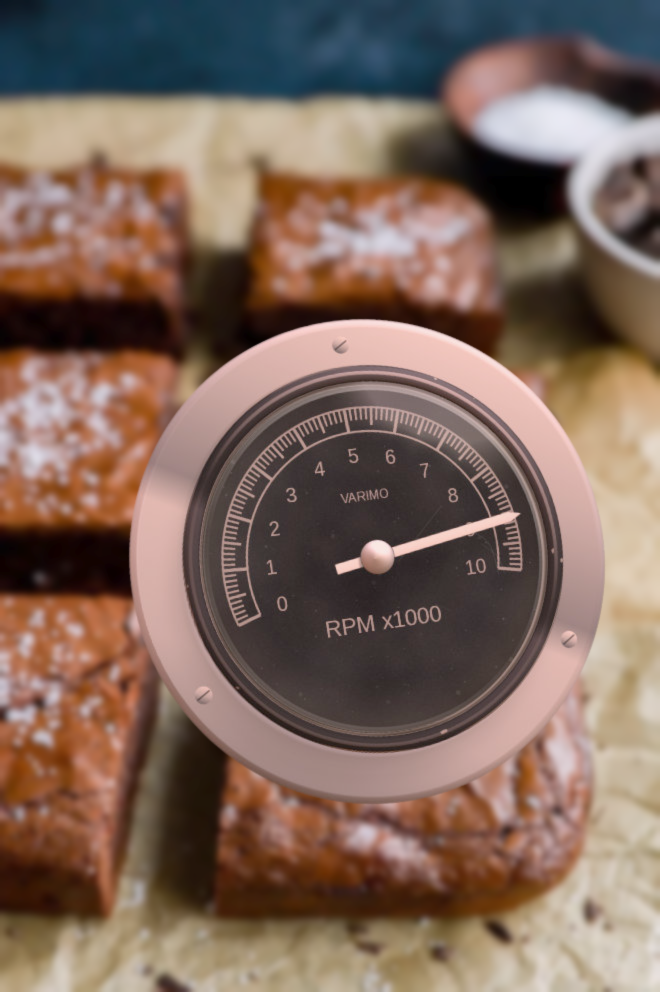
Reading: rpm 9000
